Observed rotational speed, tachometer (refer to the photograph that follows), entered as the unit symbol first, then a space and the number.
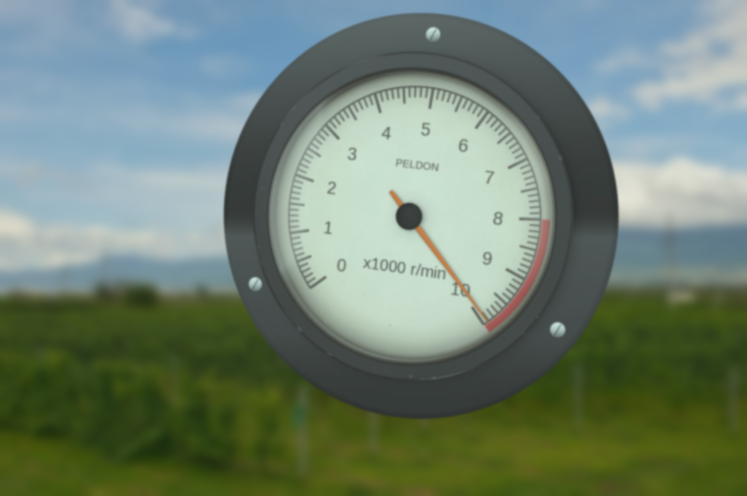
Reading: rpm 9900
